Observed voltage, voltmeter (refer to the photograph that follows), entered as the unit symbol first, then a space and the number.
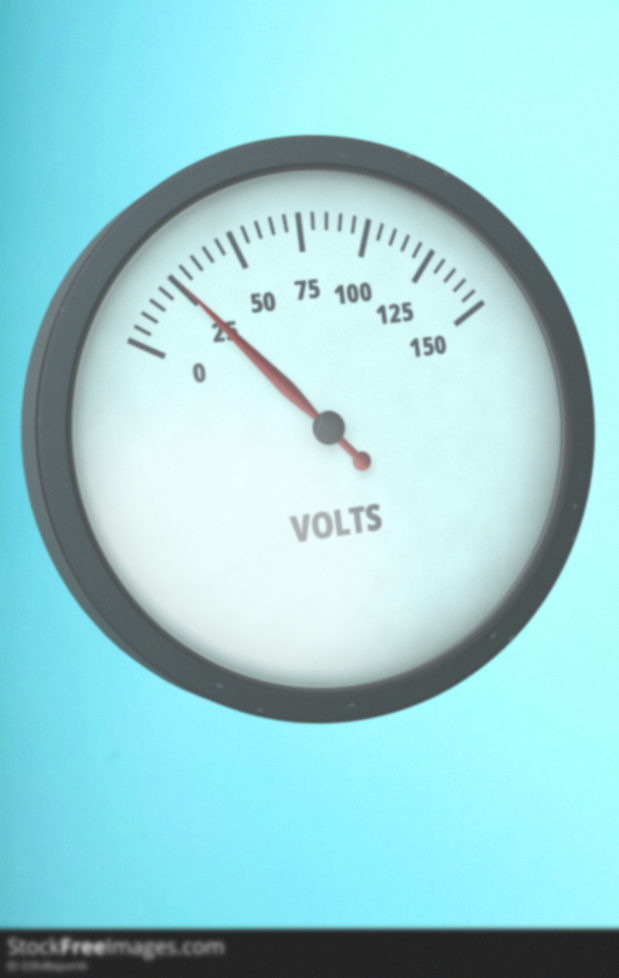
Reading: V 25
